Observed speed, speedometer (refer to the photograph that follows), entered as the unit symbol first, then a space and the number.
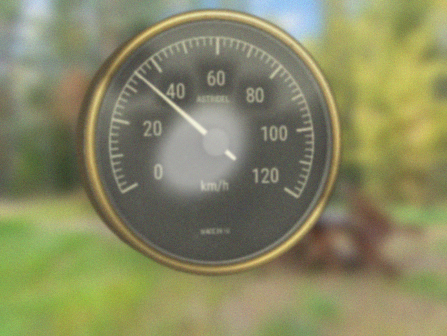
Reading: km/h 34
